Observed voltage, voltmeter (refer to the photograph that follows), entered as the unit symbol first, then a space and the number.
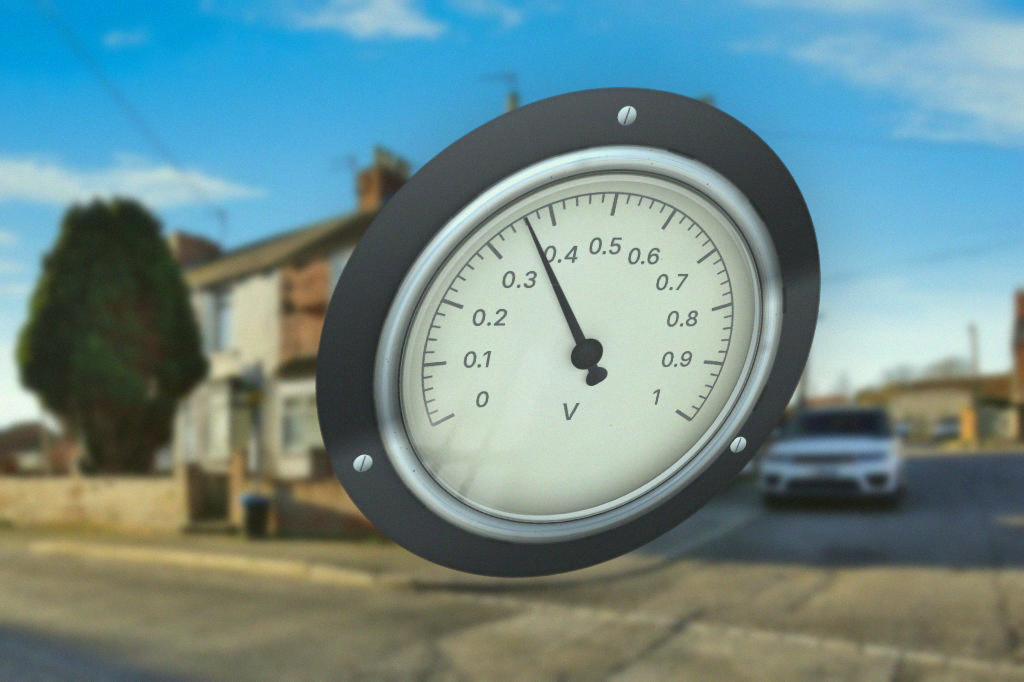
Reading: V 0.36
